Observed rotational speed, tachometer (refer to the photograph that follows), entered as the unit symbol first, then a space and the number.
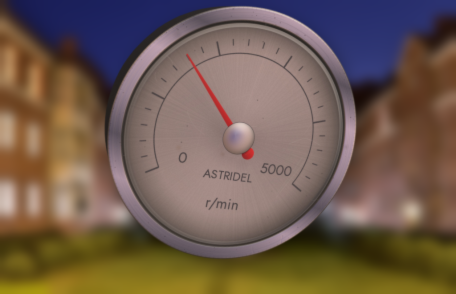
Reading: rpm 1600
